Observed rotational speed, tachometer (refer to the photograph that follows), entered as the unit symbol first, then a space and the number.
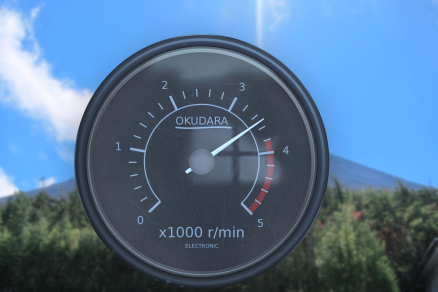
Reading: rpm 3500
